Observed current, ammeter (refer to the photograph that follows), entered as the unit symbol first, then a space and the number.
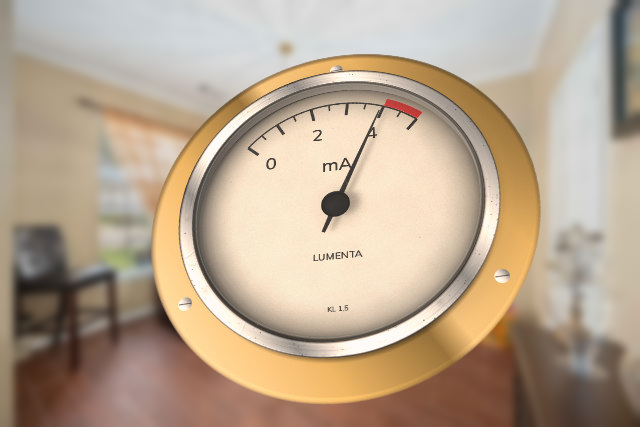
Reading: mA 4
